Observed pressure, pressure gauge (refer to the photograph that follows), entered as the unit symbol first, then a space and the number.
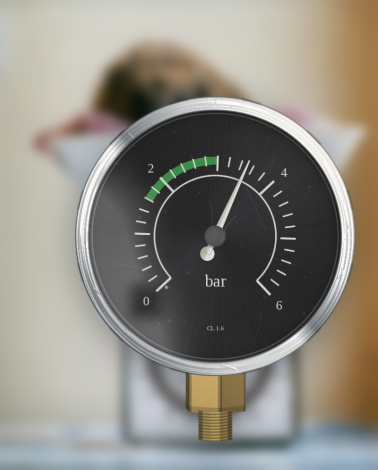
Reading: bar 3.5
